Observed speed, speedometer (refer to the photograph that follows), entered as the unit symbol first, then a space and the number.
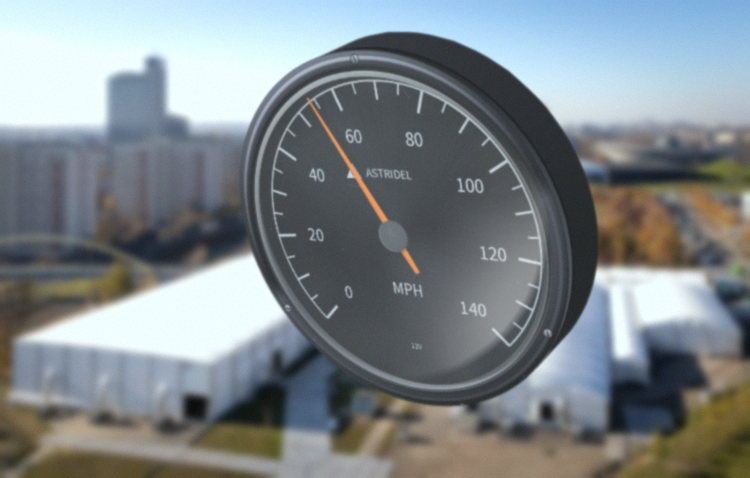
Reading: mph 55
